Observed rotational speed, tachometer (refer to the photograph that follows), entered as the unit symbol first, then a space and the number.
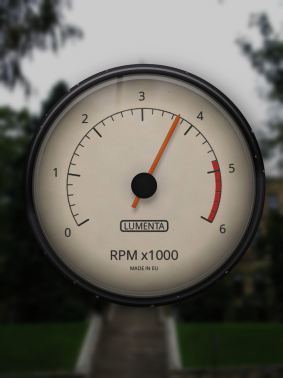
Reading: rpm 3700
